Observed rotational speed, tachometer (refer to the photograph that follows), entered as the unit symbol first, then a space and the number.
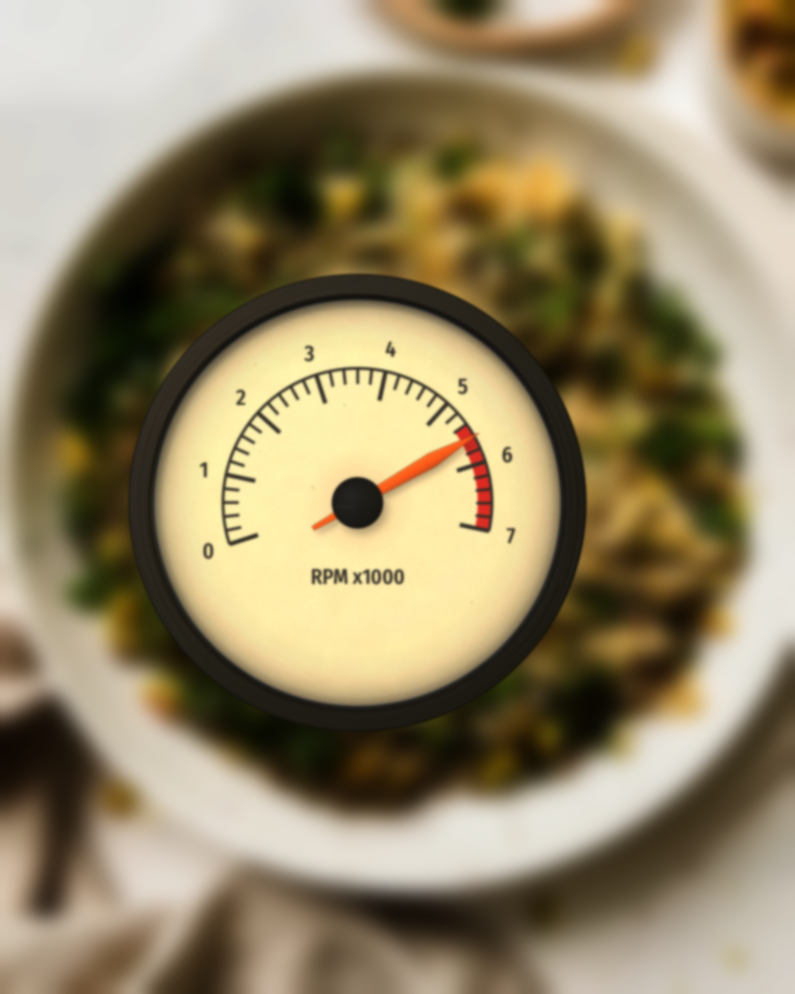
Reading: rpm 5600
